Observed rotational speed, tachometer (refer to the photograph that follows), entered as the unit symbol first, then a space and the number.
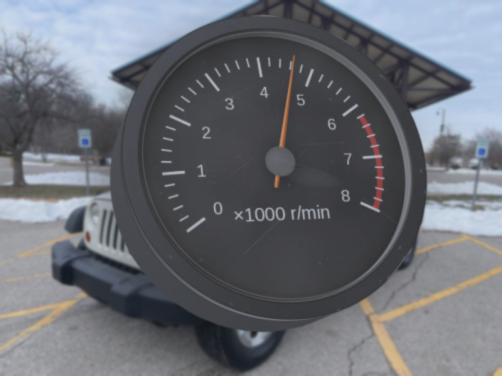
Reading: rpm 4600
